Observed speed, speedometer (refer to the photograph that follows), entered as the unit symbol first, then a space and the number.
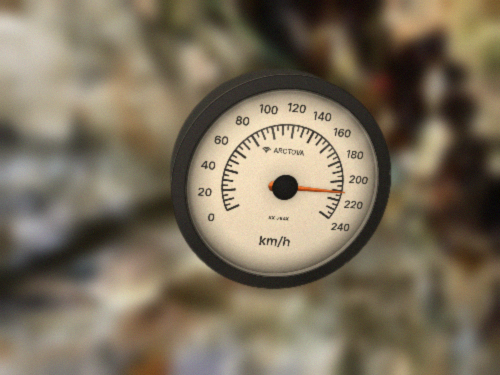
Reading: km/h 210
